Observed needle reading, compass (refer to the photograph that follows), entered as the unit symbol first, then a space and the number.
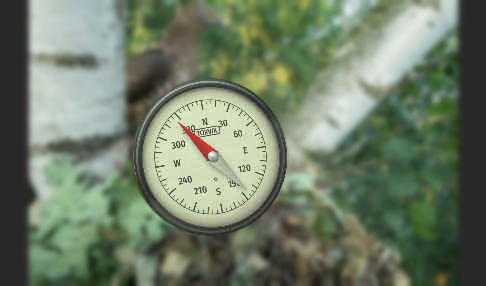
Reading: ° 325
